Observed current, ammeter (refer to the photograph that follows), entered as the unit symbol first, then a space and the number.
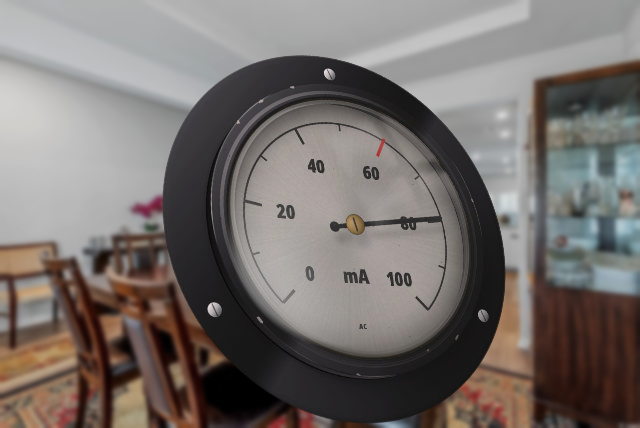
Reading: mA 80
